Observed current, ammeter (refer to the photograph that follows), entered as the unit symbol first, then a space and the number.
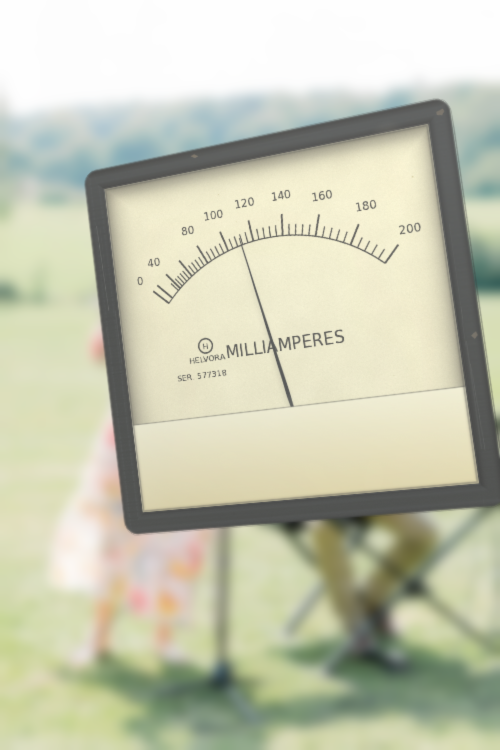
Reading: mA 112
